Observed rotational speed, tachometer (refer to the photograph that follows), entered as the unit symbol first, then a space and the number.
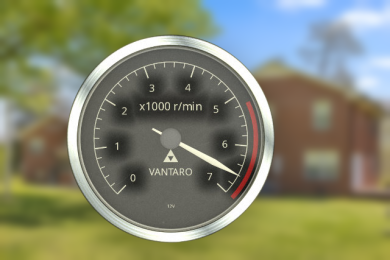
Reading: rpm 6600
